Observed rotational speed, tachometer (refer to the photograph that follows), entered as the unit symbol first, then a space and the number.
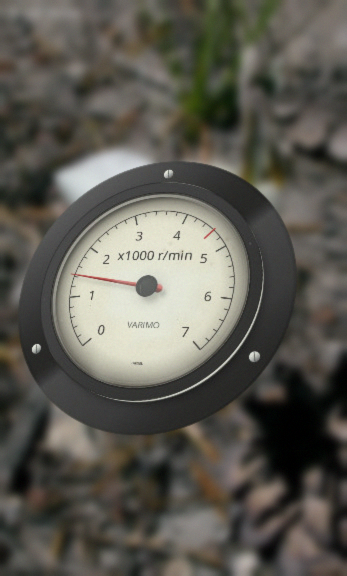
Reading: rpm 1400
